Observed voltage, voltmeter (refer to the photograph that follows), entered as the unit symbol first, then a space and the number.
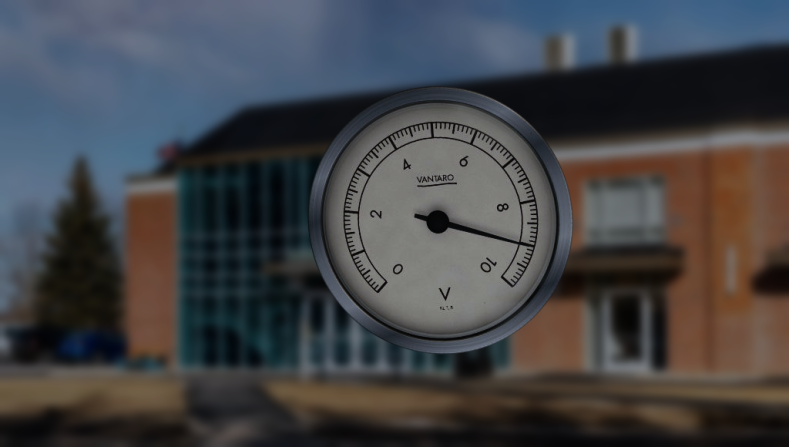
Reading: V 9
